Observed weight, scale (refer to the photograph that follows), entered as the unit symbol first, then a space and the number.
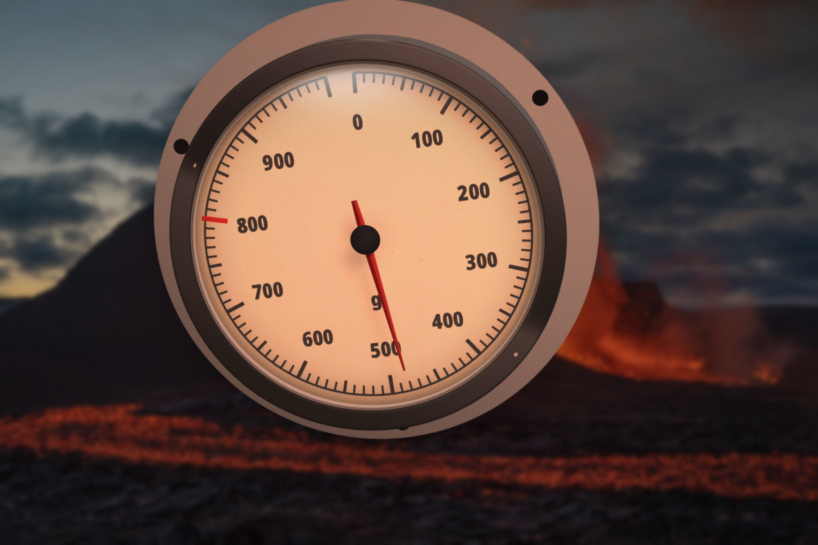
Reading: g 480
